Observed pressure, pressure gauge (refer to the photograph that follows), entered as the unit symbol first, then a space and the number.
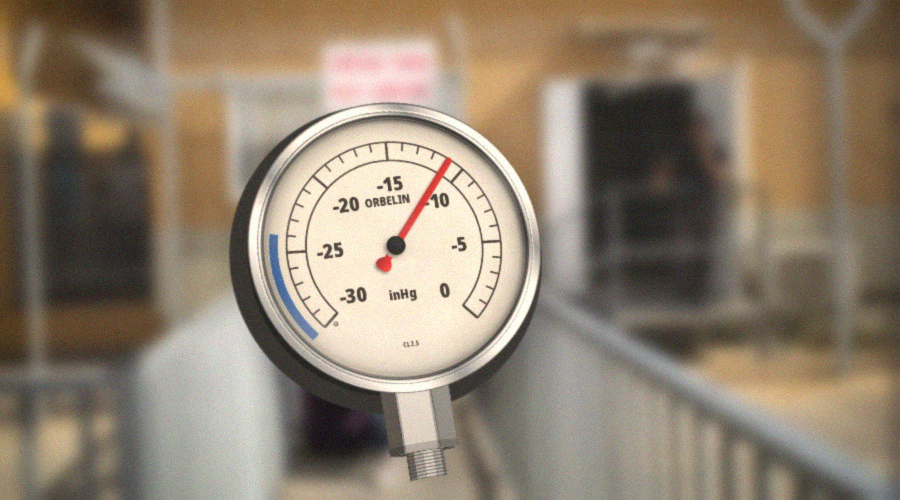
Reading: inHg -11
